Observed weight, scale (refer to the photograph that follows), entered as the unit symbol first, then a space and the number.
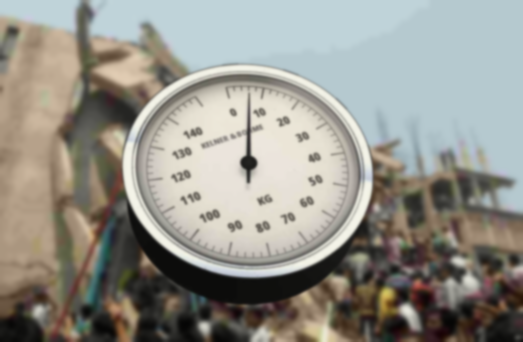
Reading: kg 6
